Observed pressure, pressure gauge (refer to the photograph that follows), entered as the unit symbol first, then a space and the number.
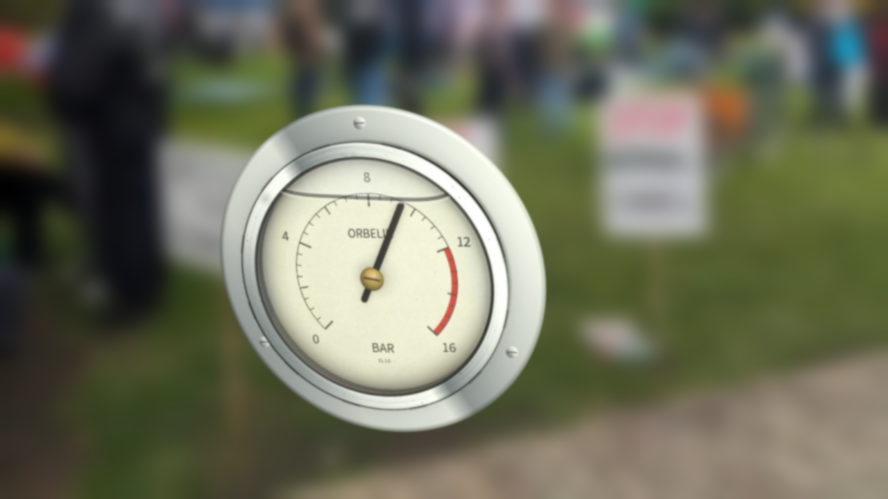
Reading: bar 9.5
